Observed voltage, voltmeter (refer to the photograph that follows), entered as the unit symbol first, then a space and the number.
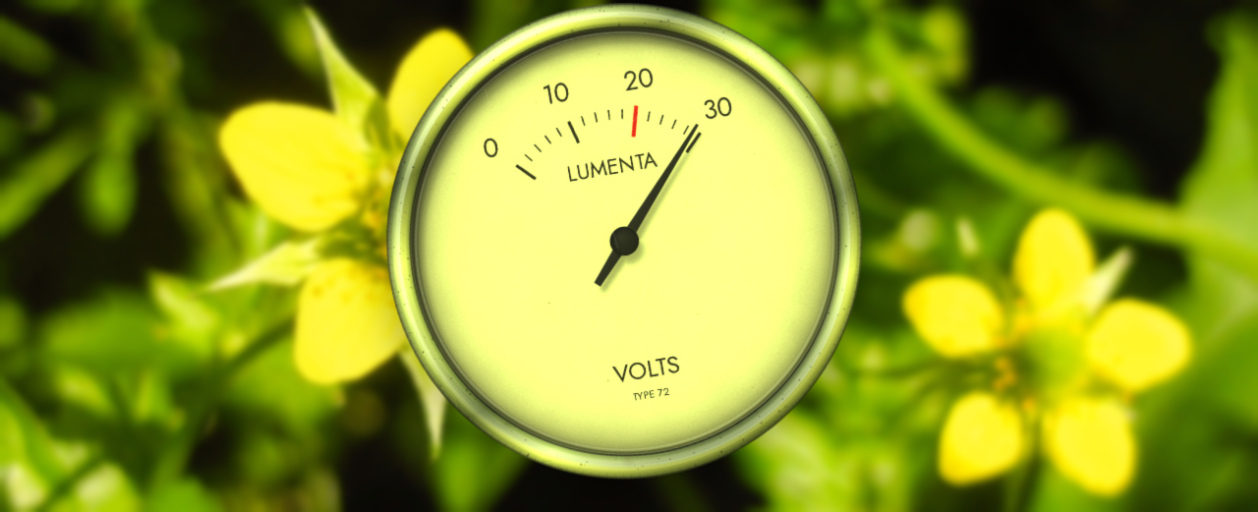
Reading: V 29
